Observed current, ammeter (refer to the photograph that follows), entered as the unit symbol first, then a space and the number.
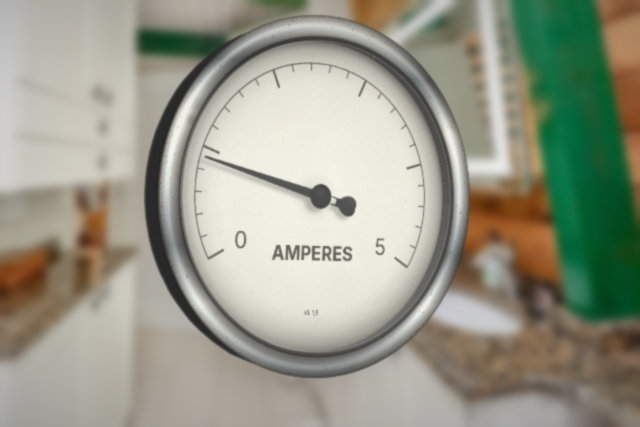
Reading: A 0.9
